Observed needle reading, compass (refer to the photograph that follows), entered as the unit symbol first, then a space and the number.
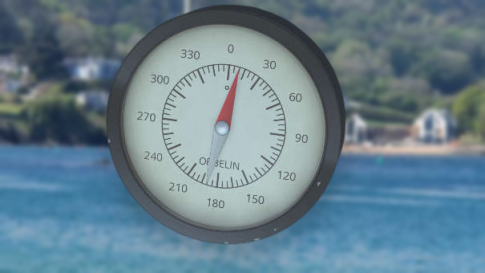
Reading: ° 10
